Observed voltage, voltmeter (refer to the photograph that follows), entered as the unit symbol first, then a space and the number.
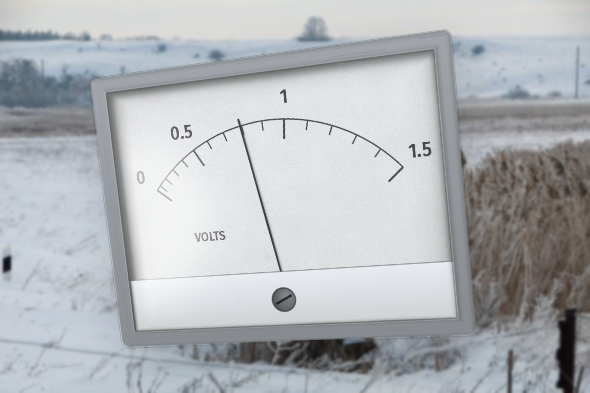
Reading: V 0.8
